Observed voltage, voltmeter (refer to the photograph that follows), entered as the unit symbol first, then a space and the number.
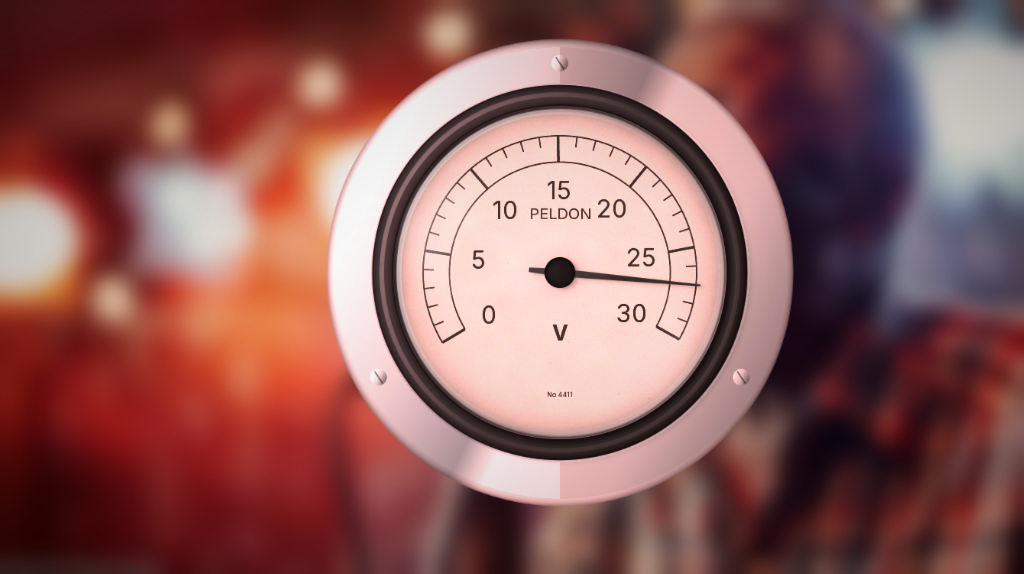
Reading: V 27
